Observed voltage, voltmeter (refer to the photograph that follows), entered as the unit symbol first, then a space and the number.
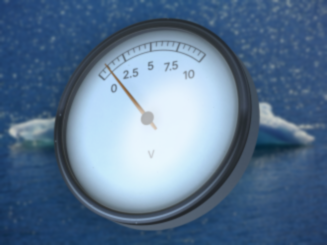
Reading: V 1
